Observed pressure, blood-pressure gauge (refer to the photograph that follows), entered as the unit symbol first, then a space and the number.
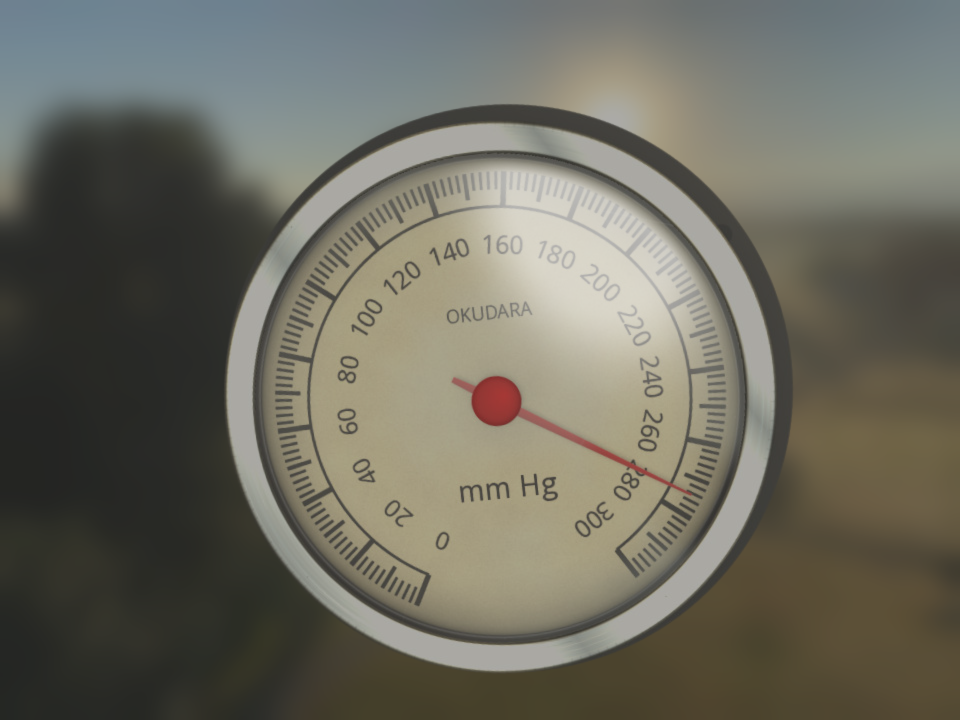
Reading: mmHg 274
